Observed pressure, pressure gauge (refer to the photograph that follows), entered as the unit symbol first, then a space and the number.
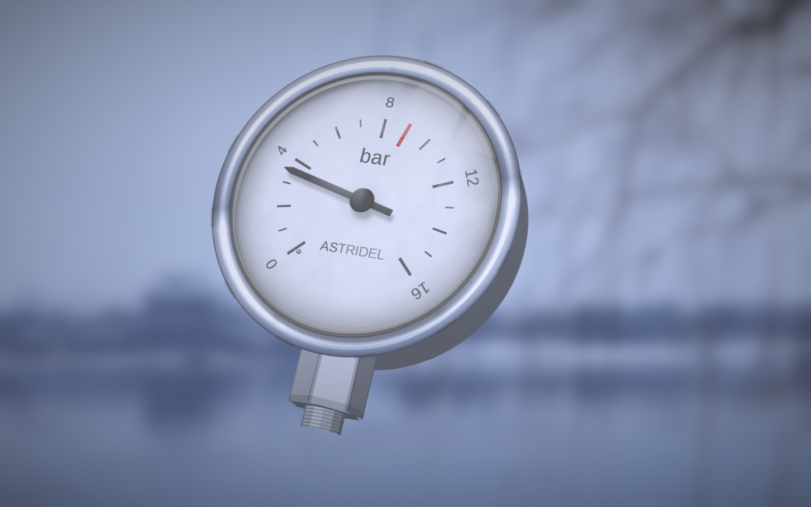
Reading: bar 3.5
